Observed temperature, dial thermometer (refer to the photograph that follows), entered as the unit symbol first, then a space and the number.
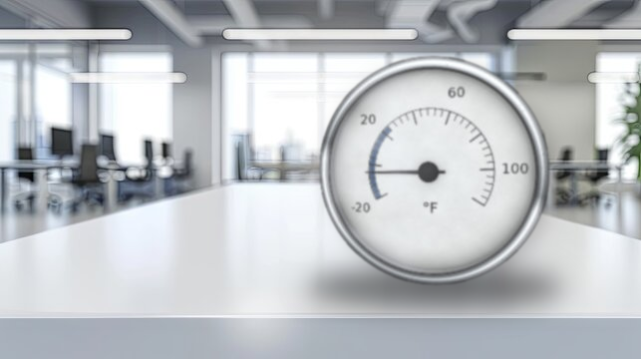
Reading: °F -4
